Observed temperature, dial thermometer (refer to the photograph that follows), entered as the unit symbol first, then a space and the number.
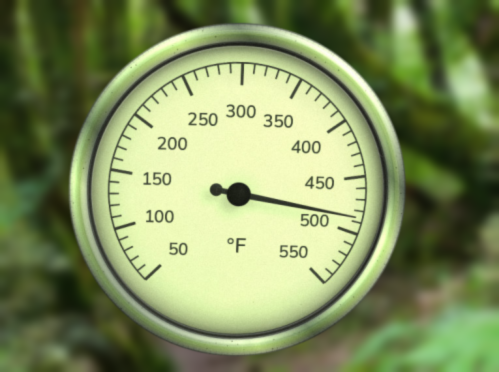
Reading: °F 485
